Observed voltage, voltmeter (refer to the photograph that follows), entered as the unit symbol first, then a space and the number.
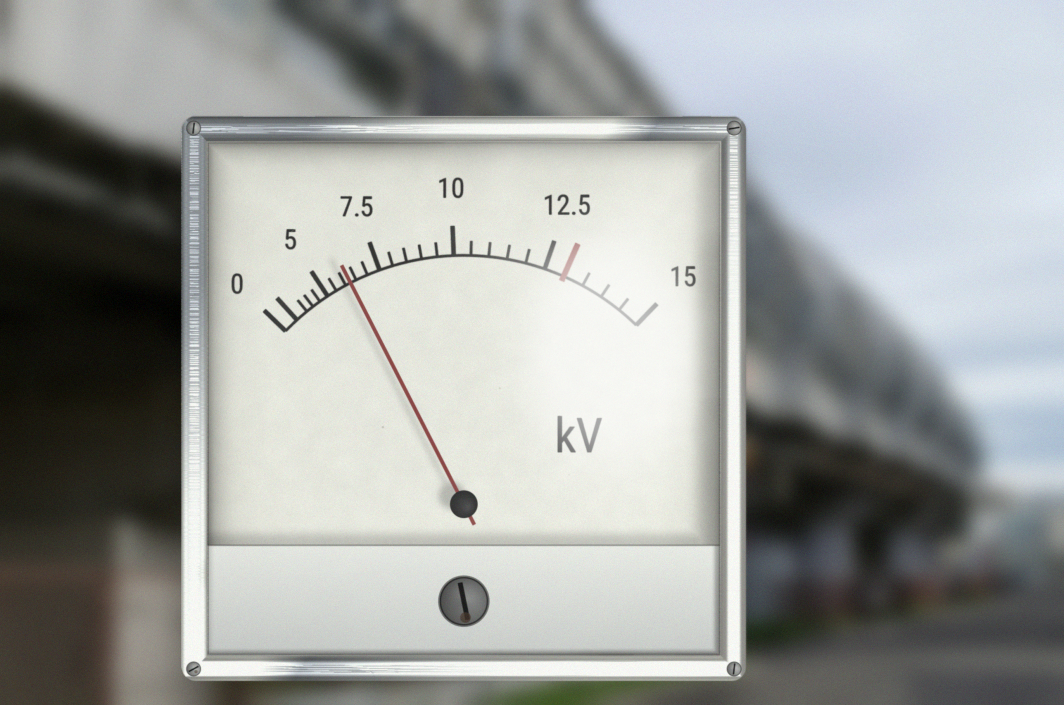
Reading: kV 6.25
